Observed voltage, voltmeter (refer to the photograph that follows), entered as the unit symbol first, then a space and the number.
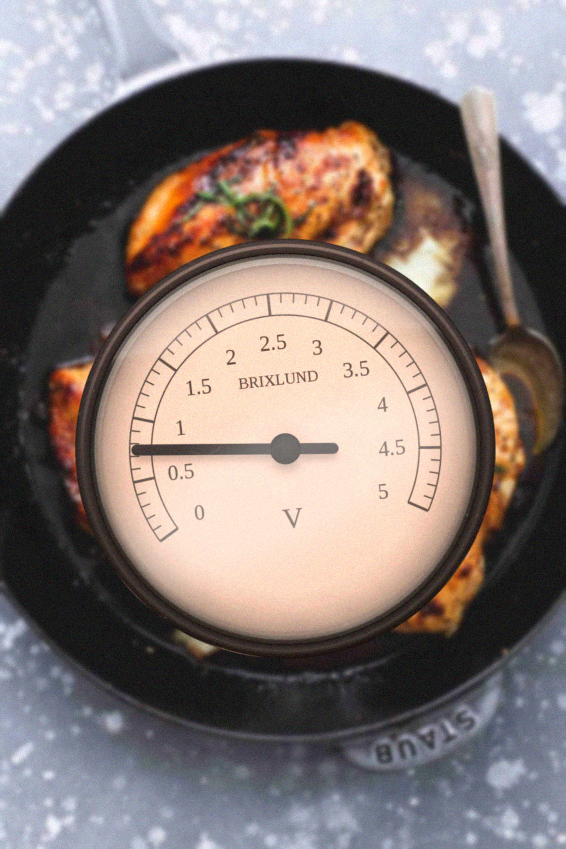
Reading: V 0.75
